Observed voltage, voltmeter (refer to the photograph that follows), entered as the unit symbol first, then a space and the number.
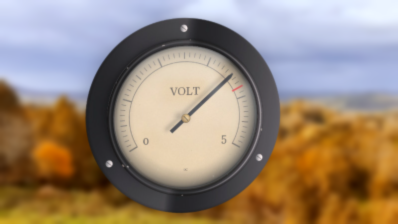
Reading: V 3.5
